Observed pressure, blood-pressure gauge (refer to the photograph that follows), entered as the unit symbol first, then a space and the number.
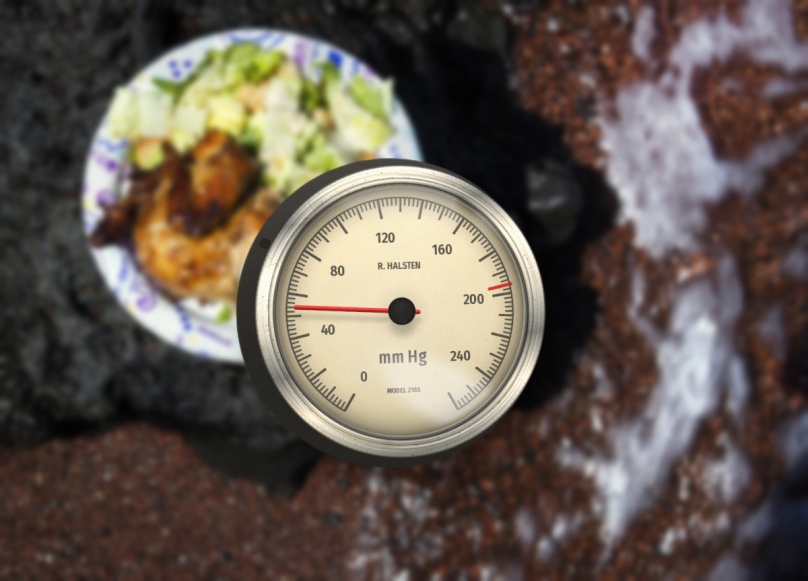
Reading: mmHg 54
